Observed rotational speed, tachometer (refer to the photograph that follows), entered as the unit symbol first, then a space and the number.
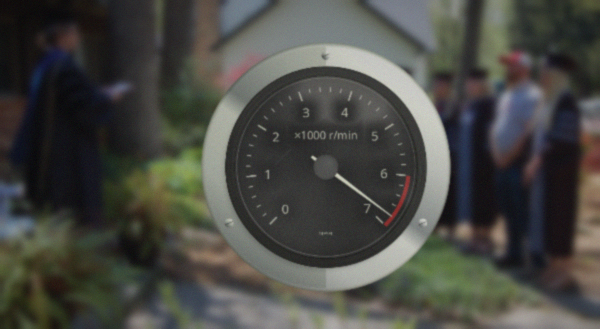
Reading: rpm 6800
